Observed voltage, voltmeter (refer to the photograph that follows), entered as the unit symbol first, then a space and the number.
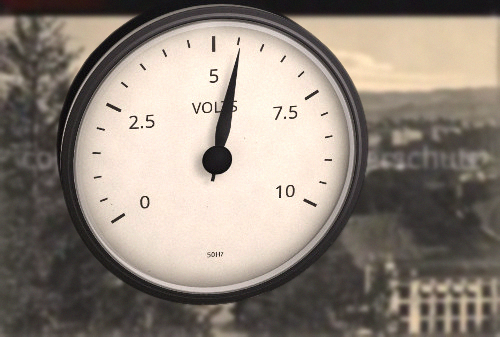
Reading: V 5.5
